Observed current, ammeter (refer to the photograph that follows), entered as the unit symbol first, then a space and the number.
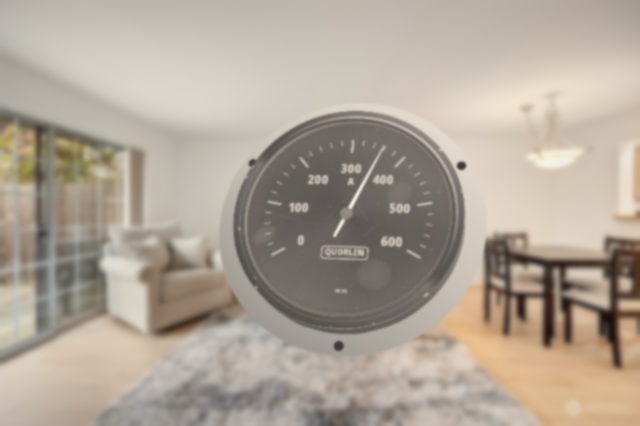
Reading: A 360
